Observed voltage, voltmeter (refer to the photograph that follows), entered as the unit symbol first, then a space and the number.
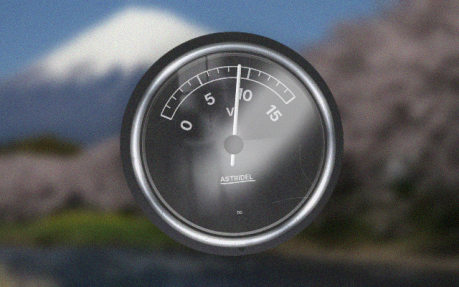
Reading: V 9
